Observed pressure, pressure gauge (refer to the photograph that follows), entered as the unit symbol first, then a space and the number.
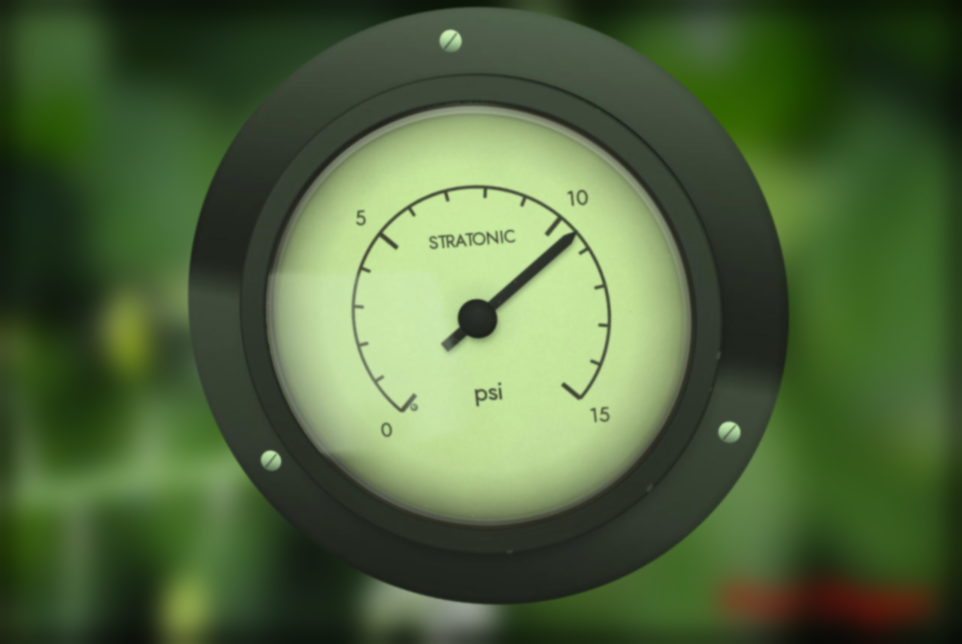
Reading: psi 10.5
